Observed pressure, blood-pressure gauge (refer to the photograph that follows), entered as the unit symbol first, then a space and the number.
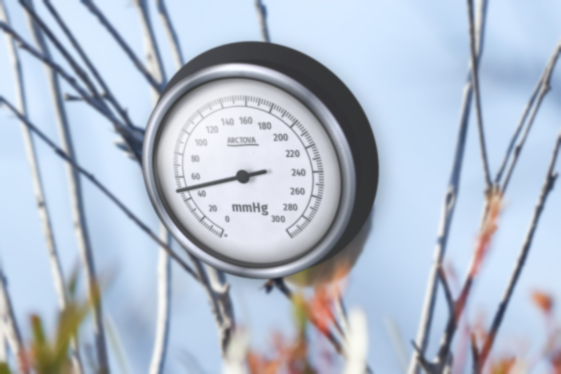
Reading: mmHg 50
